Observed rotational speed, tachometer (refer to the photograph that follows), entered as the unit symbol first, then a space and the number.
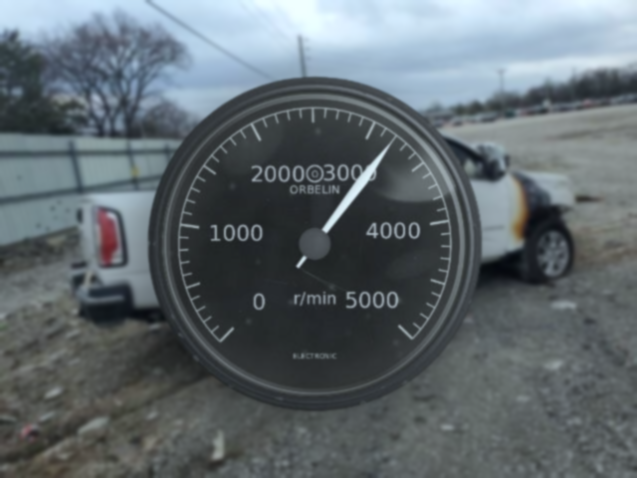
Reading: rpm 3200
